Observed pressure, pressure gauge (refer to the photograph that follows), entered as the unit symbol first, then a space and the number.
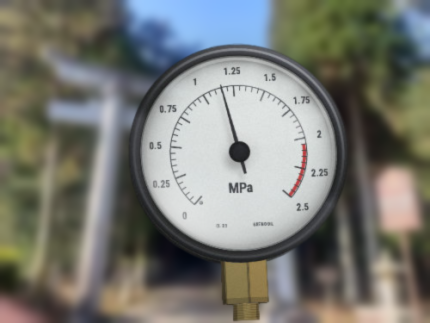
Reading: MPa 1.15
